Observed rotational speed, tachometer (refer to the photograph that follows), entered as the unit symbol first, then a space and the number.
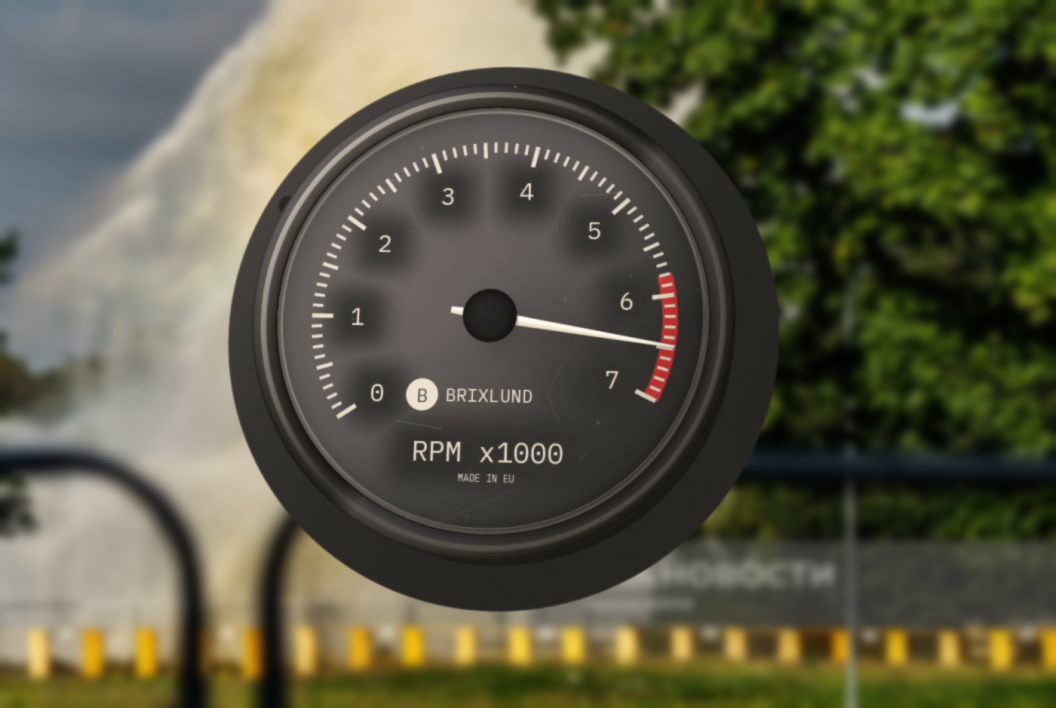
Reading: rpm 6500
